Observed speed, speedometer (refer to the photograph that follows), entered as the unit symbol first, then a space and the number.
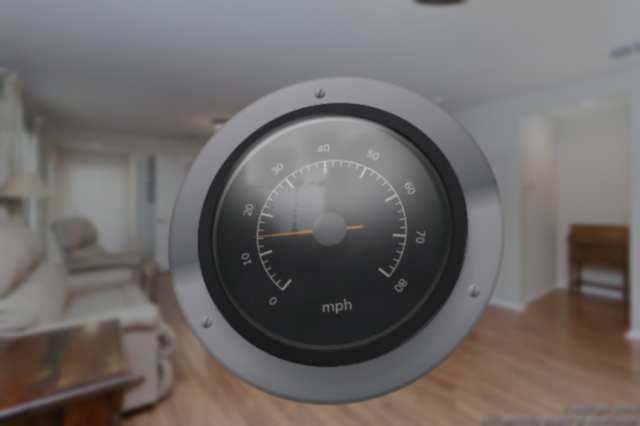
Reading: mph 14
